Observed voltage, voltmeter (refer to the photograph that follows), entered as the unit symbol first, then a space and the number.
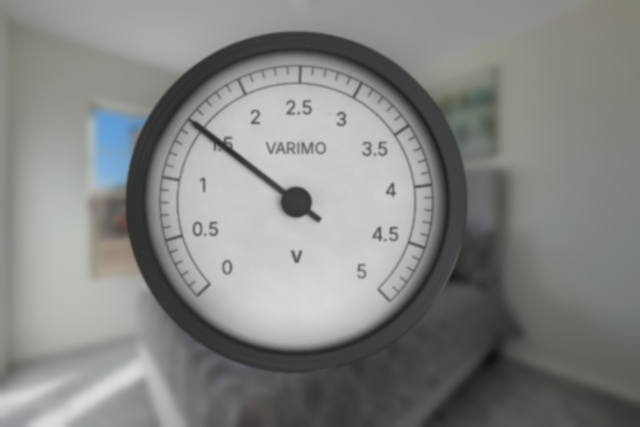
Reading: V 1.5
